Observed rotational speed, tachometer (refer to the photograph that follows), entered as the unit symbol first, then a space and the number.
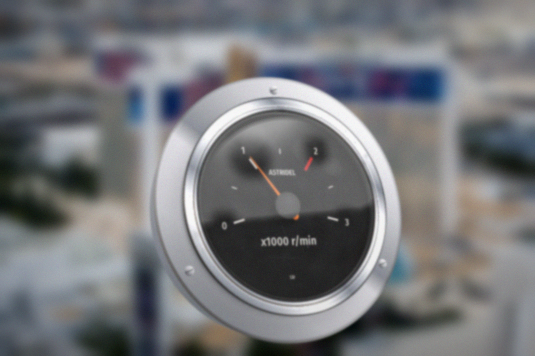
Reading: rpm 1000
